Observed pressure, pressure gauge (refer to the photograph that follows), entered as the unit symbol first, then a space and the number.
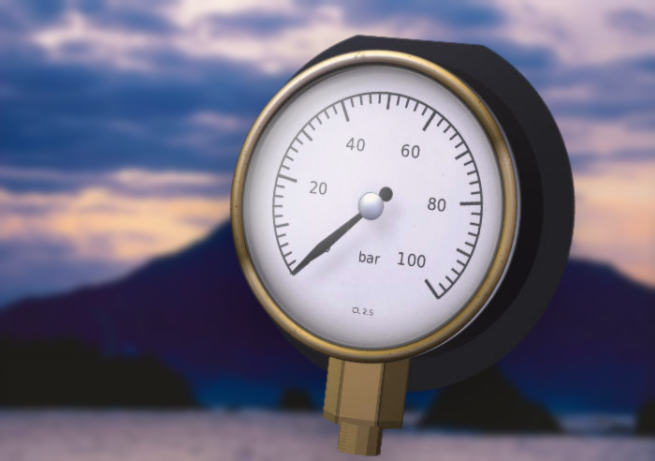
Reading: bar 0
